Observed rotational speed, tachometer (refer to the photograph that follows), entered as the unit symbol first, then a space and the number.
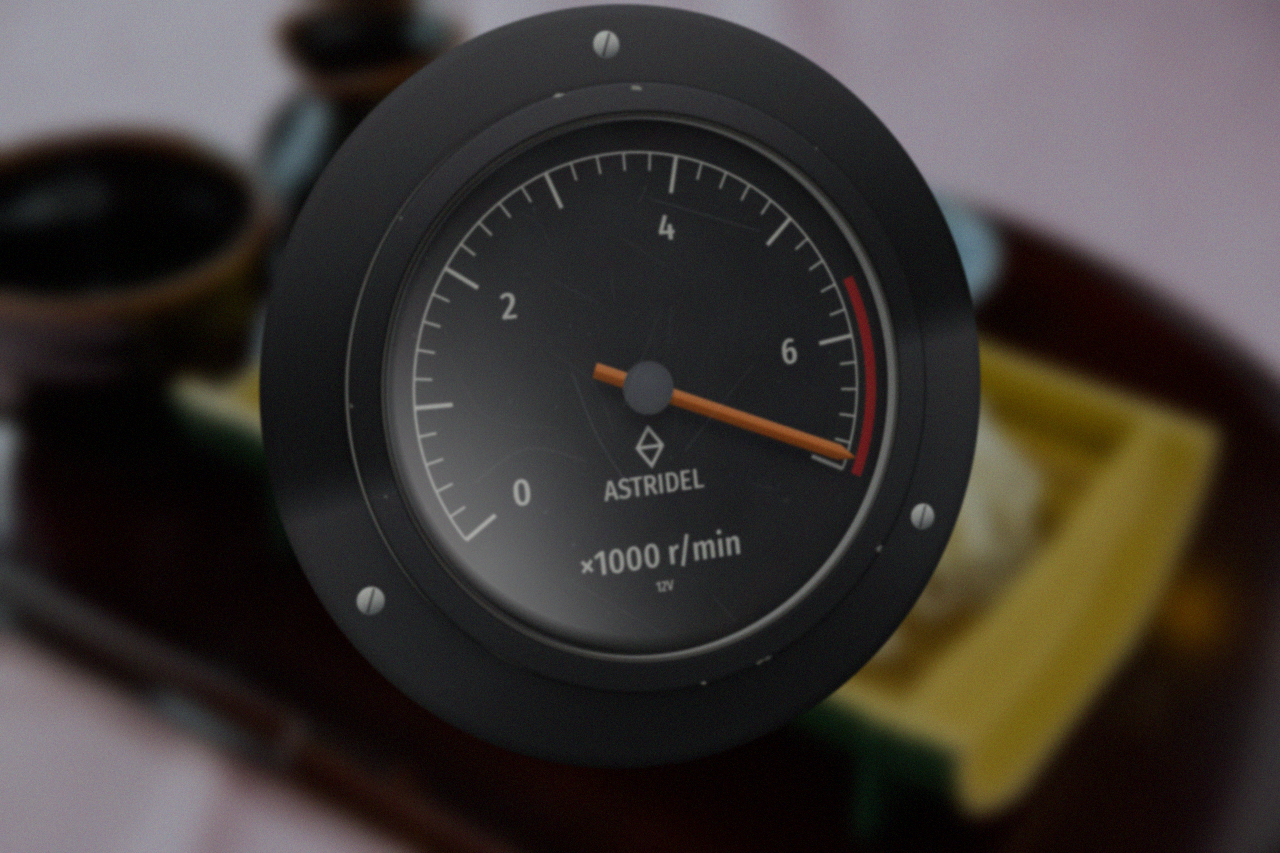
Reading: rpm 6900
